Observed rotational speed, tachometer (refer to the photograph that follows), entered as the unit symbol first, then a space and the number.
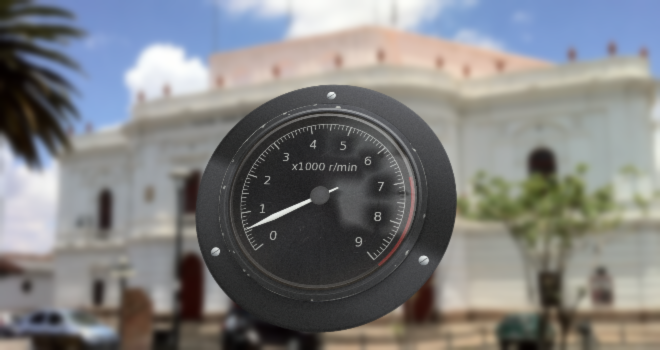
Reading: rpm 500
